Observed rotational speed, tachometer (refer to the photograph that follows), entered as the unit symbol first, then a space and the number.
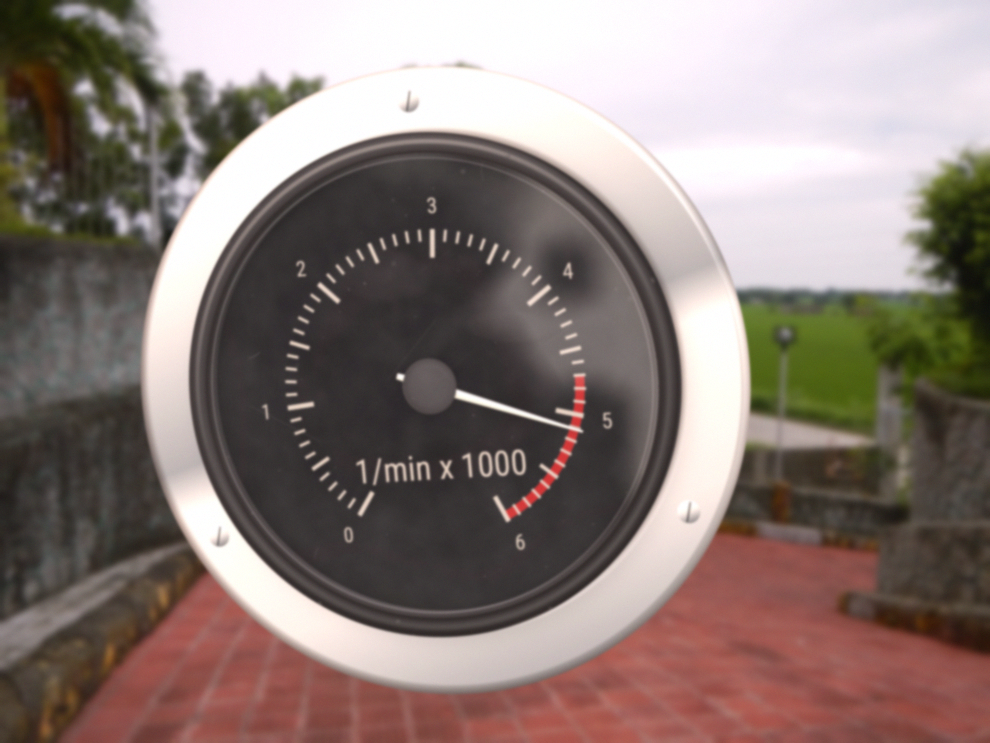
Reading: rpm 5100
